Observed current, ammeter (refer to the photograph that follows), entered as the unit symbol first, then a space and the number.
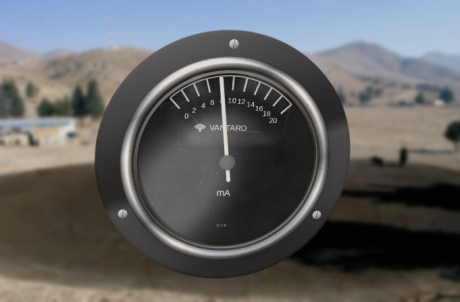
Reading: mA 8
